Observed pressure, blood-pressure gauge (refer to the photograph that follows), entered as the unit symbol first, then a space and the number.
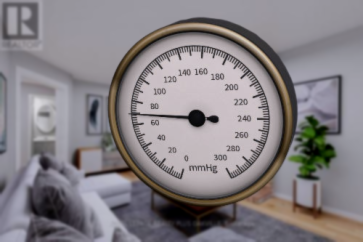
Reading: mmHg 70
